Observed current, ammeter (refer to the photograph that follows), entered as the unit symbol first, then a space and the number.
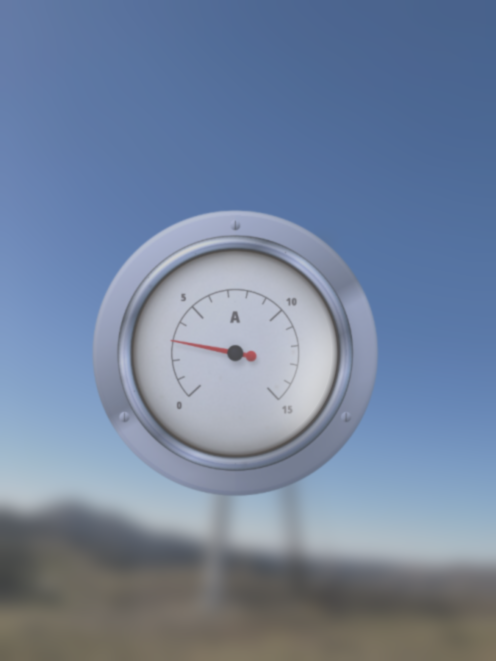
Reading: A 3
